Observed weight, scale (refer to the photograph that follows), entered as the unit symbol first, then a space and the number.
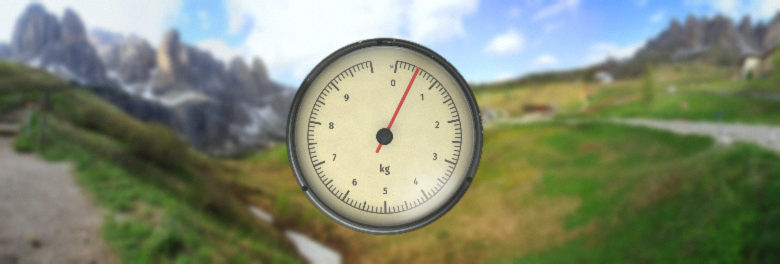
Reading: kg 0.5
